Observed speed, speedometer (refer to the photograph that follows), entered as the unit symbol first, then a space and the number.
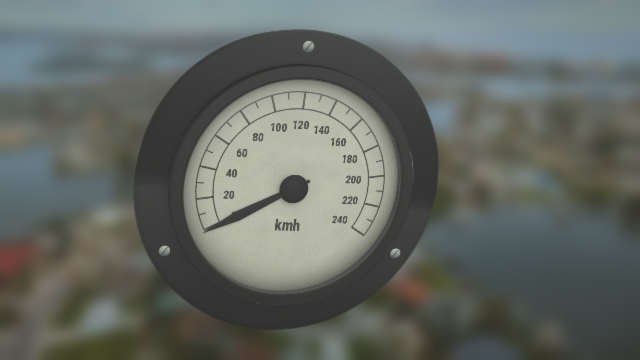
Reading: km/h 0
